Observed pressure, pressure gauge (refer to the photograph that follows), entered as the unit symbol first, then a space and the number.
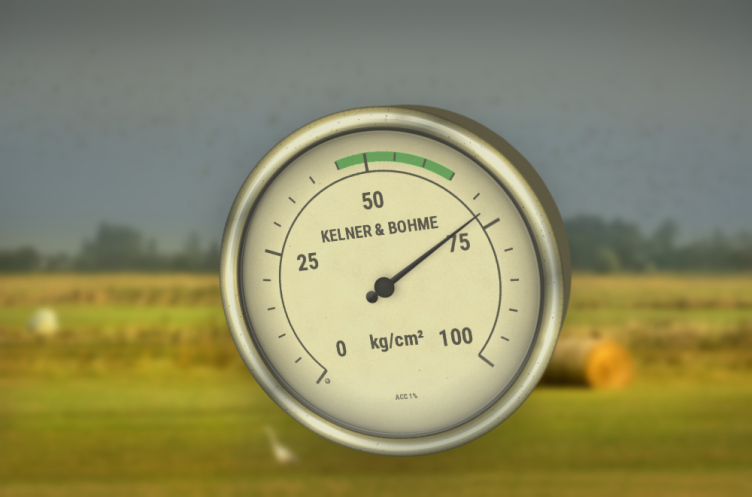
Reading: kg/cm² 72.5
